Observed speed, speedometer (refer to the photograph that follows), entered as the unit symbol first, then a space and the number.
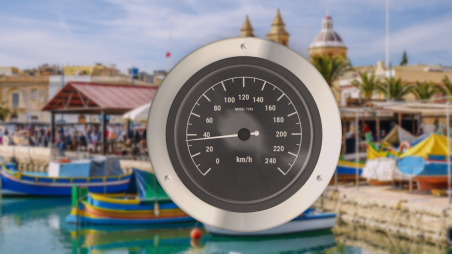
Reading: km/h 35
